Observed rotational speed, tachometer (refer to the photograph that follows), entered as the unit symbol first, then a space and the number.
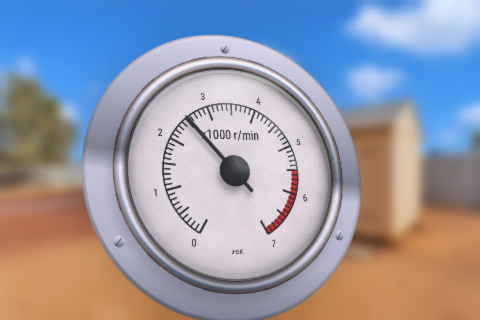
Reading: rpm 2500
